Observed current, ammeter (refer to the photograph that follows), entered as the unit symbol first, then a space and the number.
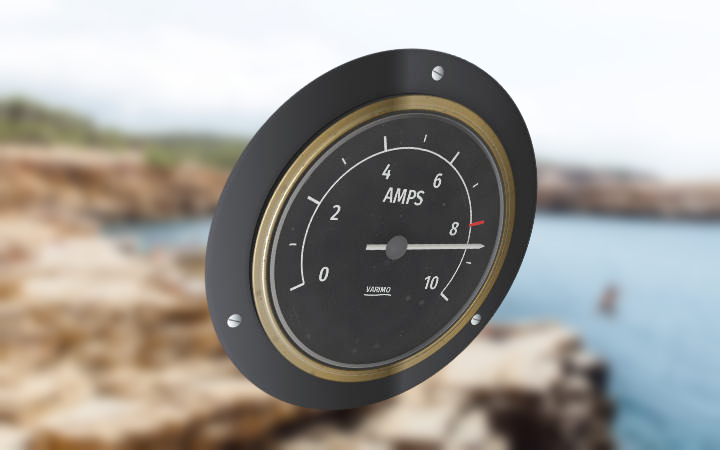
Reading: A 8.5
